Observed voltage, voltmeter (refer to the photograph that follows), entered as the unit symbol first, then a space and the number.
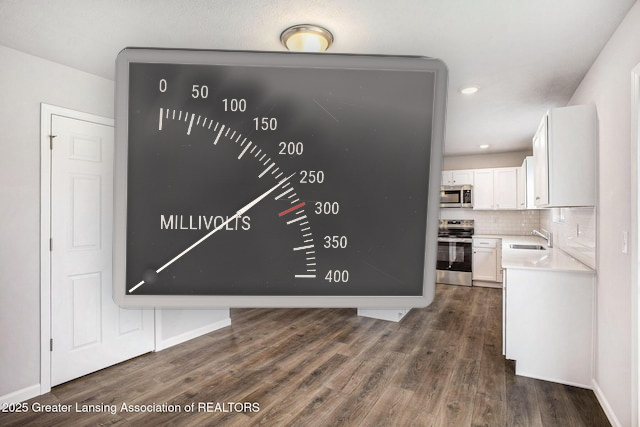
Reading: mV 230
